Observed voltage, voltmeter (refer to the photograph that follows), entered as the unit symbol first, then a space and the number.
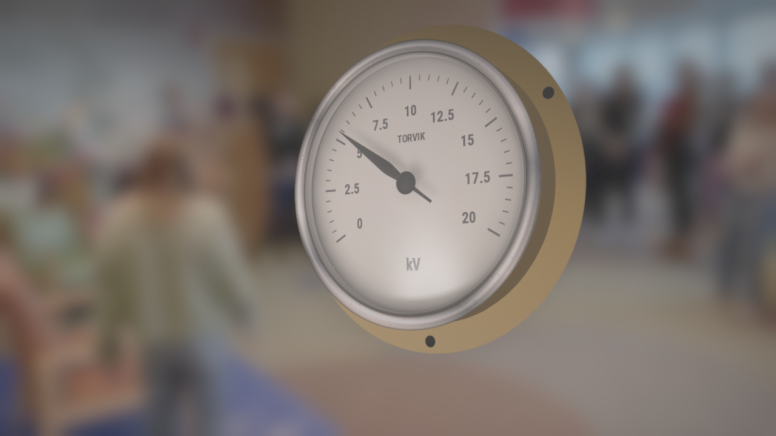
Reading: kV 5.5
